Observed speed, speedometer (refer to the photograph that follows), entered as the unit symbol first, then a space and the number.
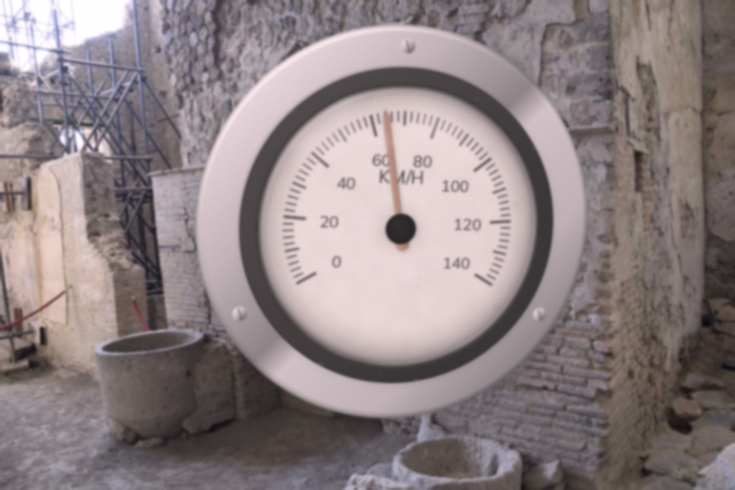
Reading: km/h 64
